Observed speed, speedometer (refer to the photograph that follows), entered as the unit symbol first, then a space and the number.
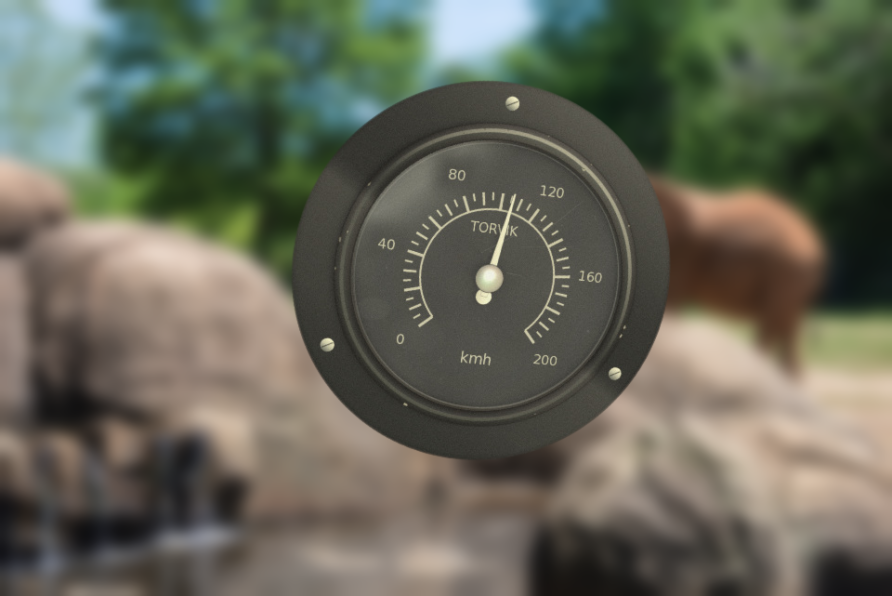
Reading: km/h 105
